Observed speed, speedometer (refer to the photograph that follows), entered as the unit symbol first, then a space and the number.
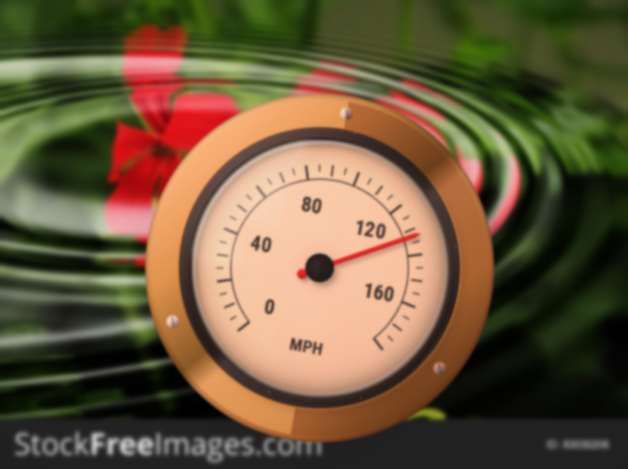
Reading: mph 132.5
